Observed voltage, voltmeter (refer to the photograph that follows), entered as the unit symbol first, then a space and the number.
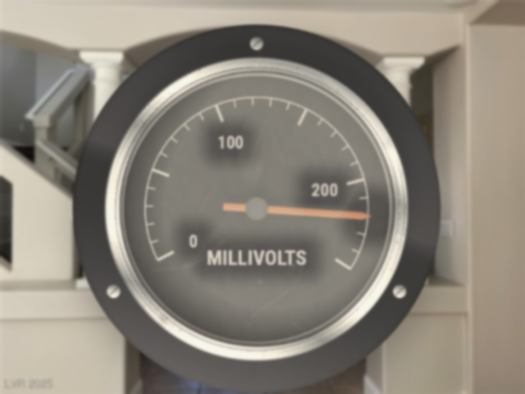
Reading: mV 220
